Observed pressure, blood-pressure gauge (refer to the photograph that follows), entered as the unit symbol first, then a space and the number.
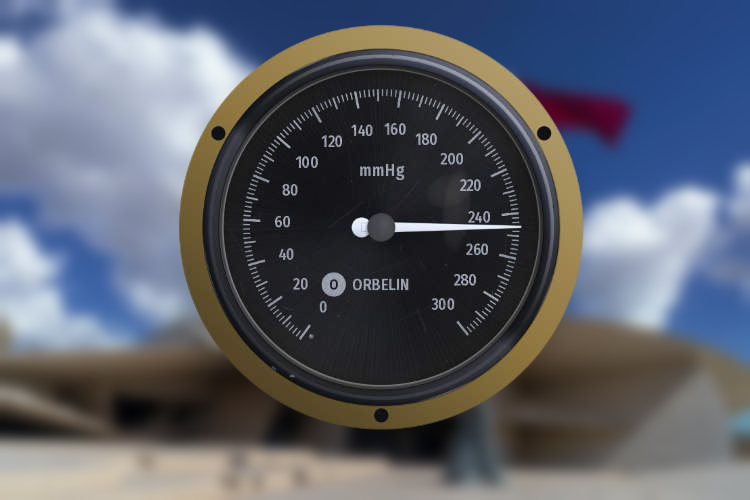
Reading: mmHg 246
